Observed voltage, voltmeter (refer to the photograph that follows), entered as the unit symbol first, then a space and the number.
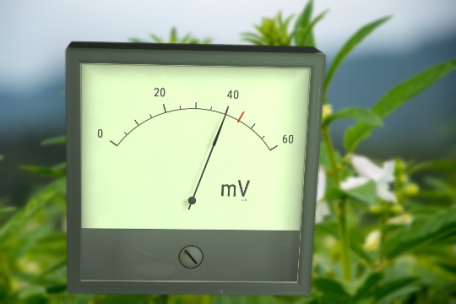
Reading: mV 40
